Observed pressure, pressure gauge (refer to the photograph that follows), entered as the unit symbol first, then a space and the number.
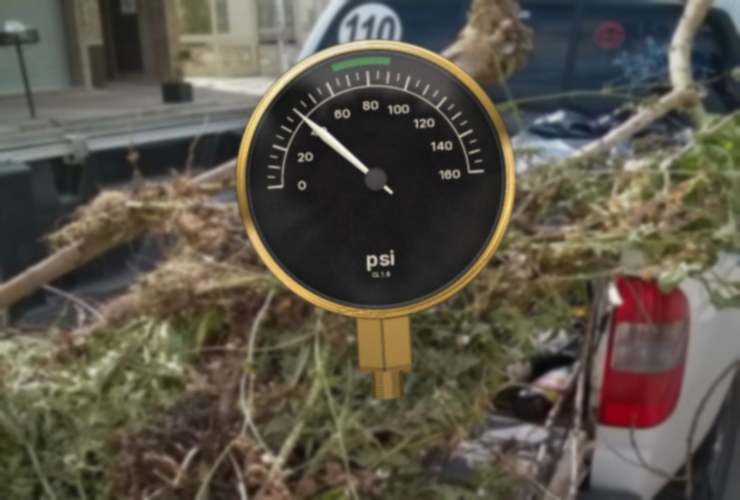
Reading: psi 40
